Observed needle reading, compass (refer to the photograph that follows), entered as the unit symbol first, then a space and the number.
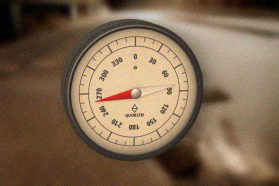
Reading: ° 260
